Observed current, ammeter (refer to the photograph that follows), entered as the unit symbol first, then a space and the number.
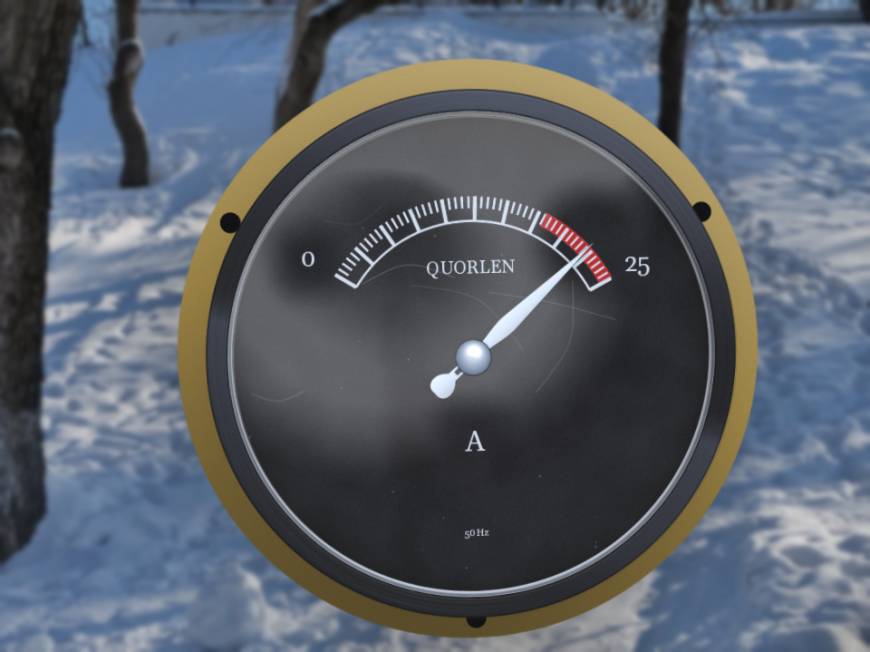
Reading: A 22
